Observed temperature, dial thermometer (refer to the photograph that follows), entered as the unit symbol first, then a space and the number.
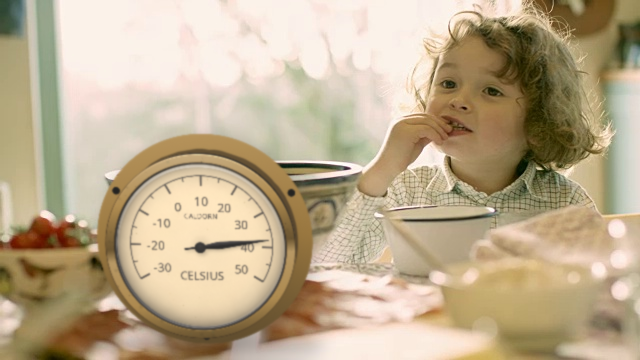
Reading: °C 37.5
